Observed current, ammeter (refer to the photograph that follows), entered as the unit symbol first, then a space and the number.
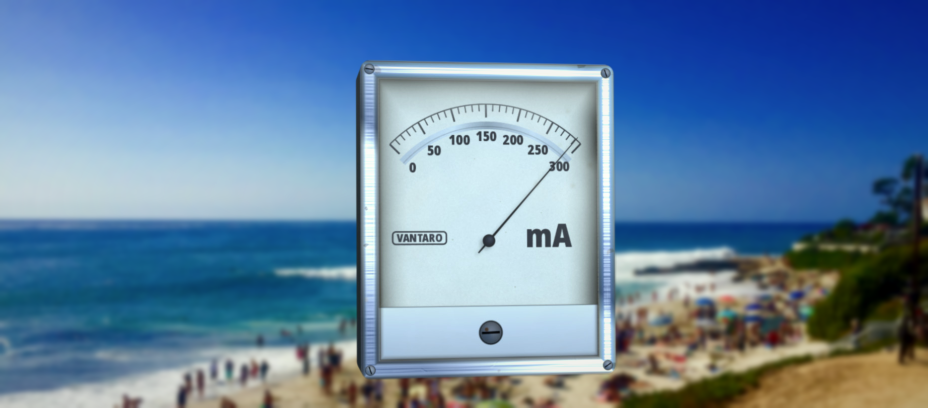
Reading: mA 290
